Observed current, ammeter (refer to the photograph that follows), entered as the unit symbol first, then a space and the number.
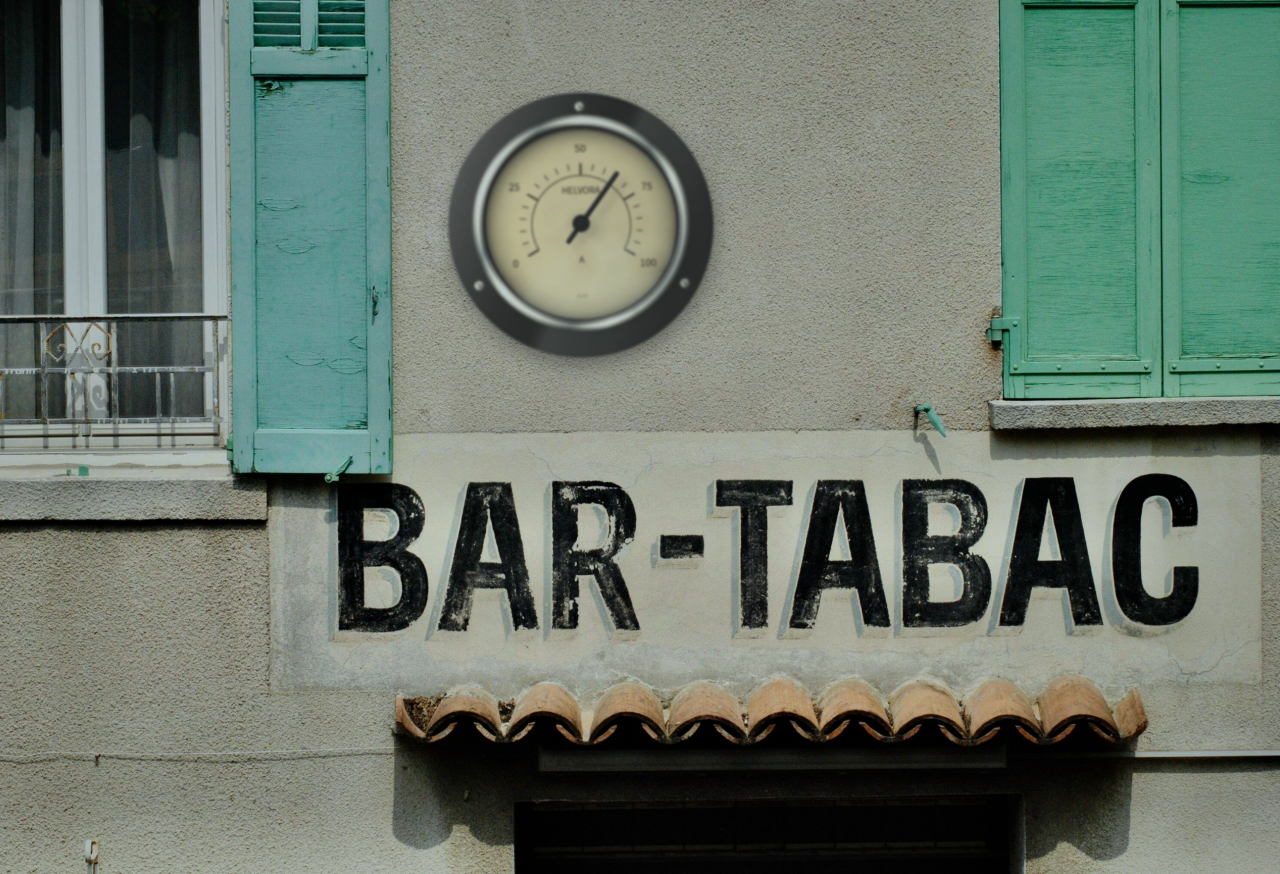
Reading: A 65
